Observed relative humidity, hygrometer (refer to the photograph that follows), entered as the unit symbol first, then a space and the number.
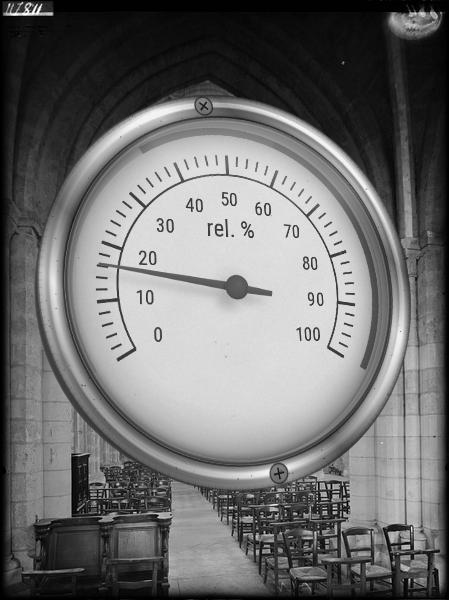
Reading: % 16
